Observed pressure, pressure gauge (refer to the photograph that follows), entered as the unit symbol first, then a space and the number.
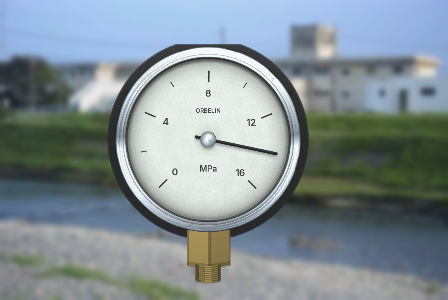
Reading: MPa 14
